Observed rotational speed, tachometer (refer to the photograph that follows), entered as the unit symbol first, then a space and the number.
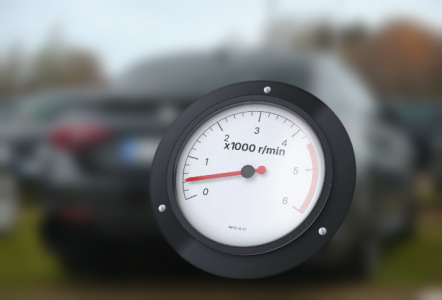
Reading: rpm 400
